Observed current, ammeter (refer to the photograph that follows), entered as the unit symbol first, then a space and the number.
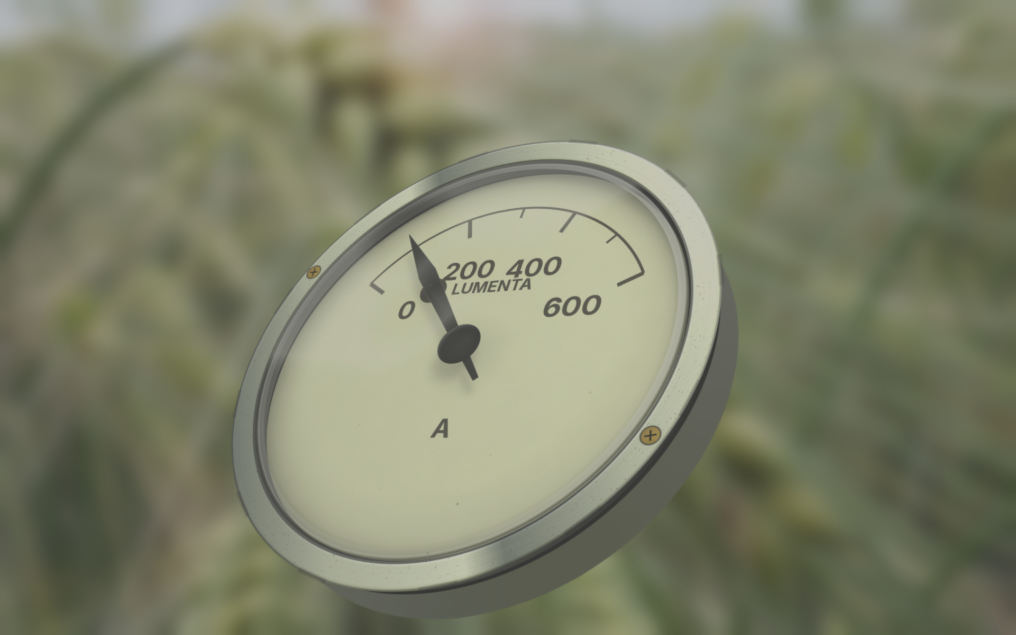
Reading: A 100
